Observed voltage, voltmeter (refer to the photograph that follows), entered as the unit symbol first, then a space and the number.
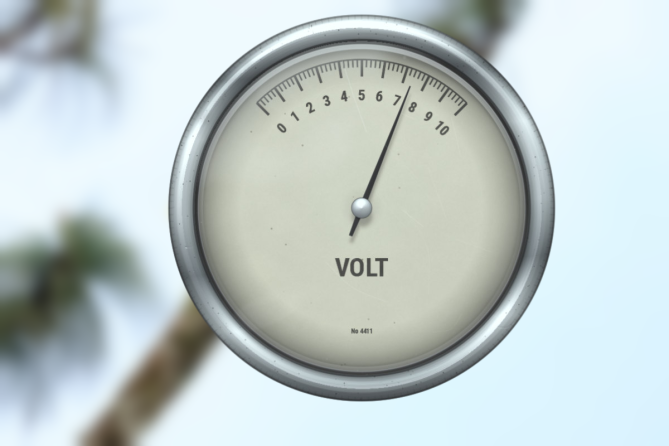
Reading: V 7.4
